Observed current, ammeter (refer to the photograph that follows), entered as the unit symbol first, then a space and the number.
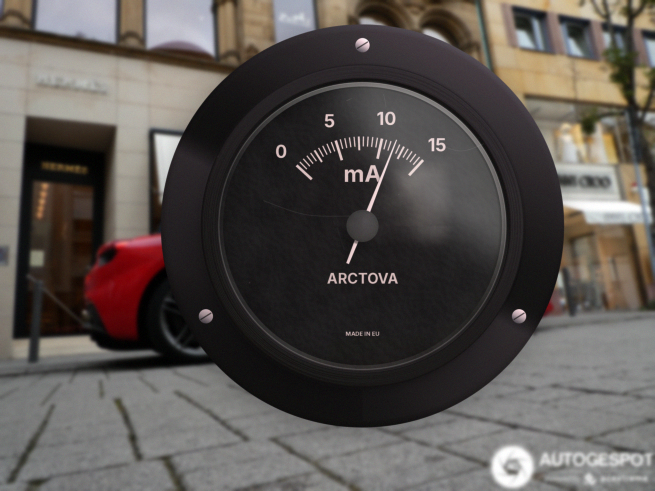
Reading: mA 11.5
